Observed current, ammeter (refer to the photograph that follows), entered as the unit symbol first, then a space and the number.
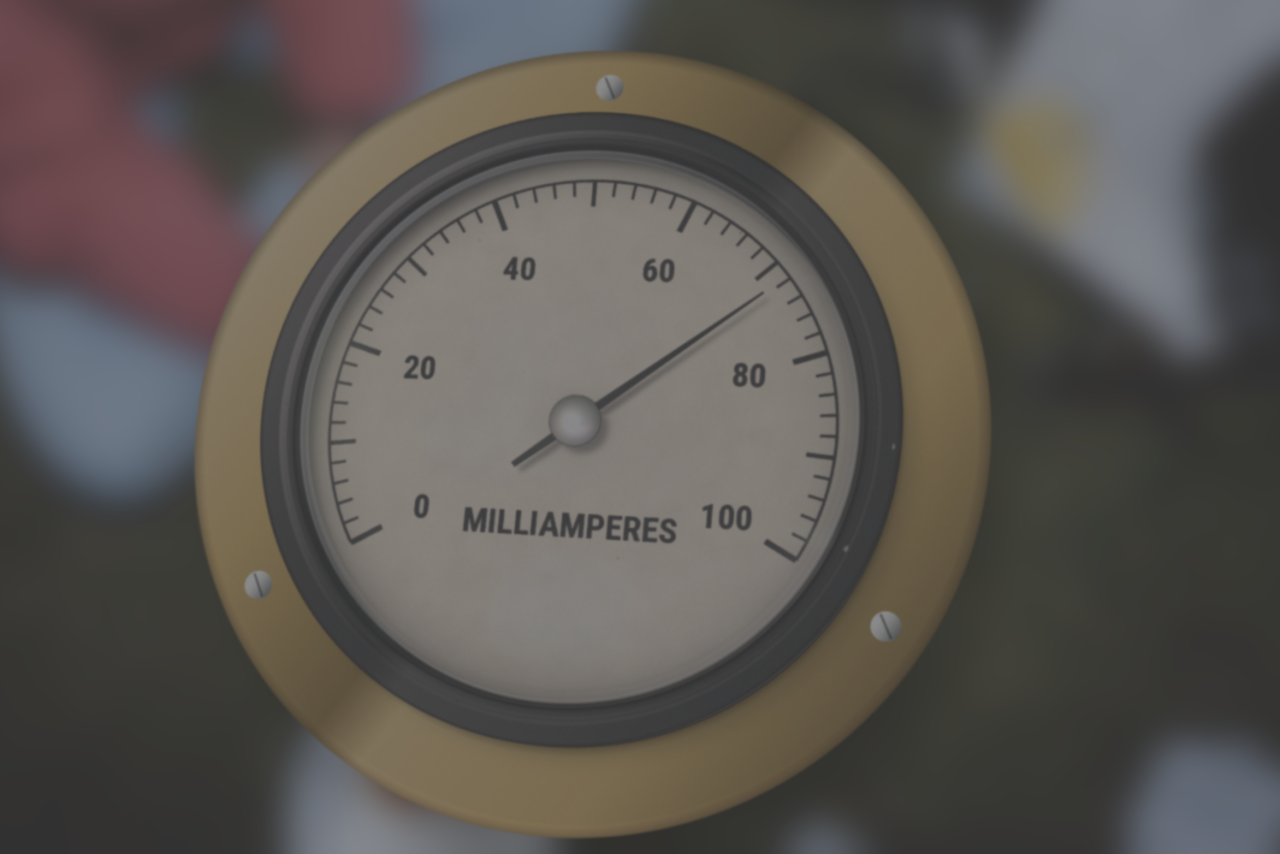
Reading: mA 72
